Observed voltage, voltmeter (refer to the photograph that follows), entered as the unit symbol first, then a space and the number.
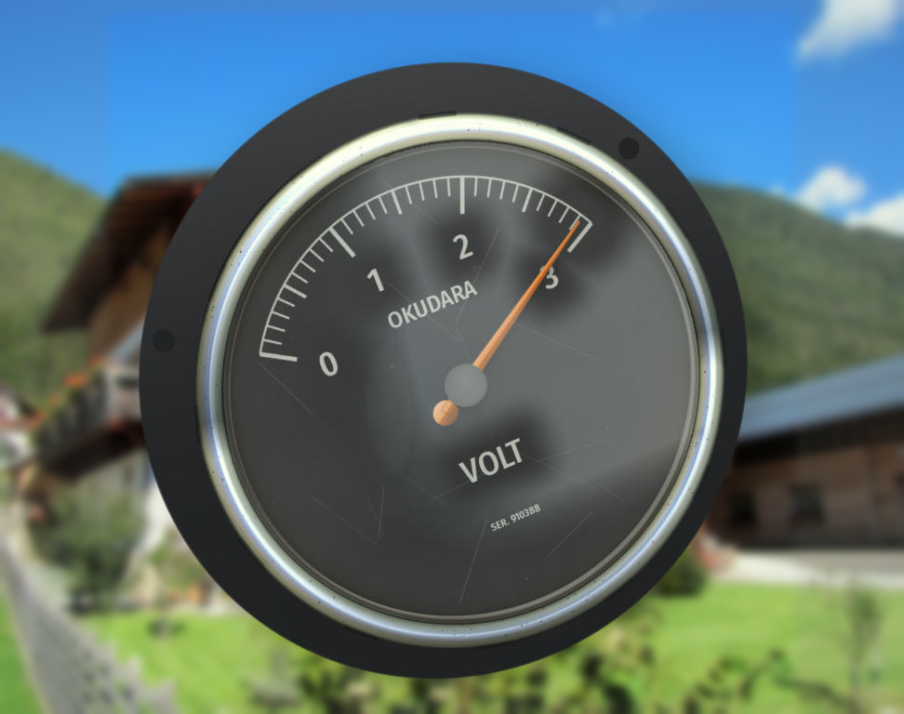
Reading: V 2.9
